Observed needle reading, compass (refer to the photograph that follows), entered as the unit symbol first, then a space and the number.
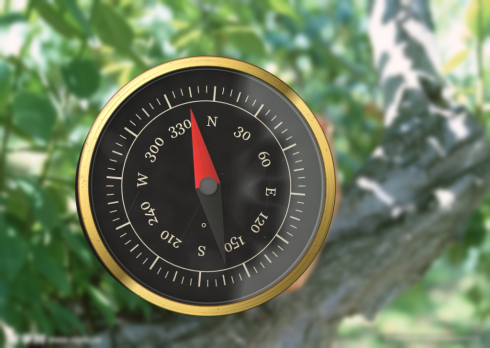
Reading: ° 342.5
